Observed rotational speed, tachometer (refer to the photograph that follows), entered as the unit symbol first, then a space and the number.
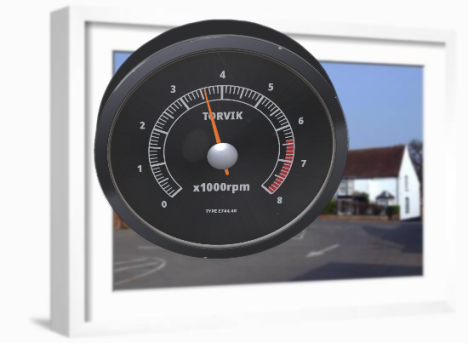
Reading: rpm 3600
